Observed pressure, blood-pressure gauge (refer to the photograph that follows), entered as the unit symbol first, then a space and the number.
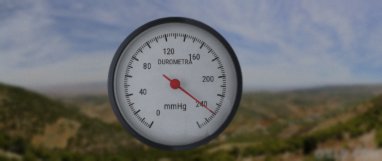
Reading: mmHg 240
